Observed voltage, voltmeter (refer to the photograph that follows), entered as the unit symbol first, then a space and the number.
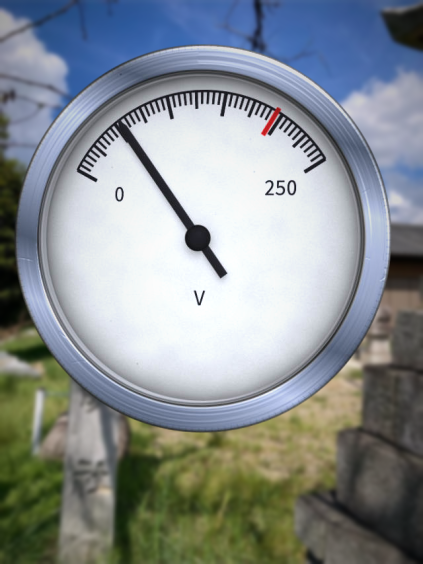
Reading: V 55
